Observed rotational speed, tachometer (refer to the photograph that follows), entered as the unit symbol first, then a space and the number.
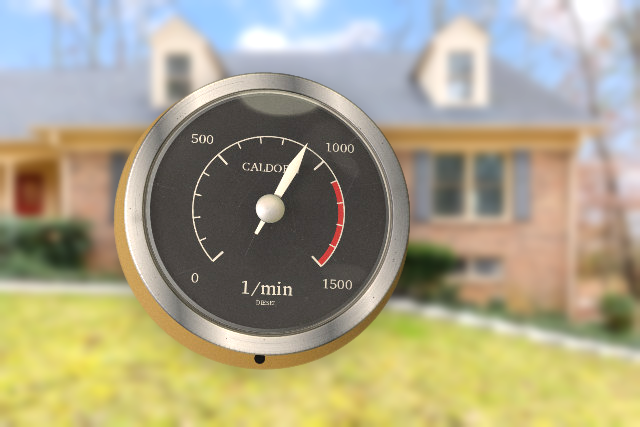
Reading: rpm 900
